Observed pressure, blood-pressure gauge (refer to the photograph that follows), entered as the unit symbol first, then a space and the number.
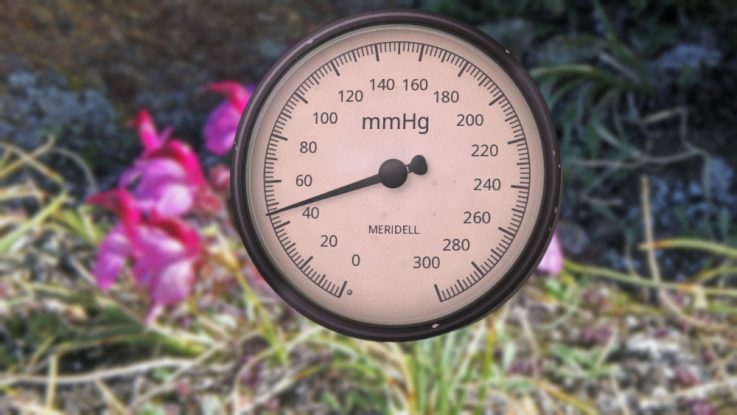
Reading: mmHg 46
